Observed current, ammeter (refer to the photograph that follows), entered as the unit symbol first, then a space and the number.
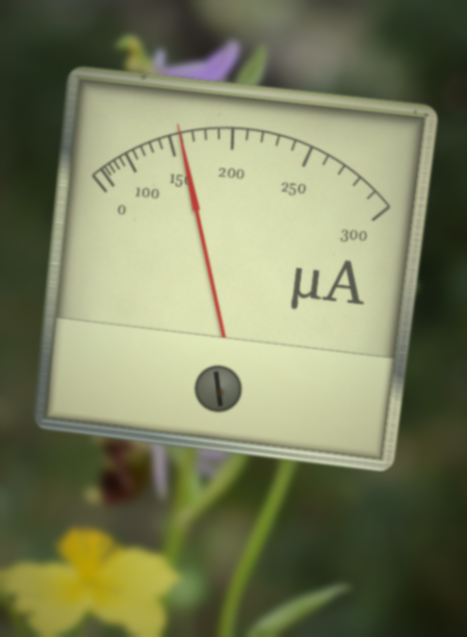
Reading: µA 160
